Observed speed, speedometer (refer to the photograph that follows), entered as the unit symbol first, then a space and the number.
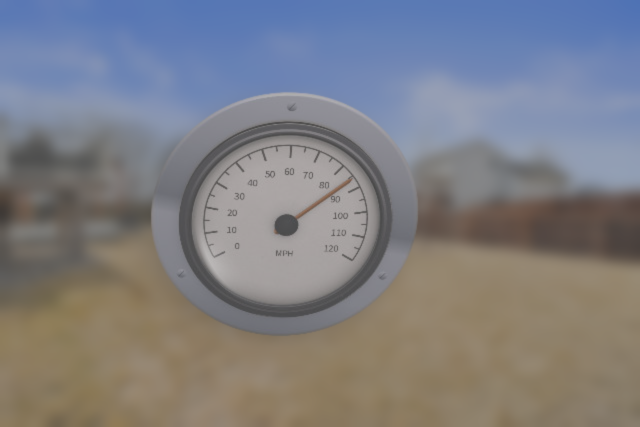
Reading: mph 85
